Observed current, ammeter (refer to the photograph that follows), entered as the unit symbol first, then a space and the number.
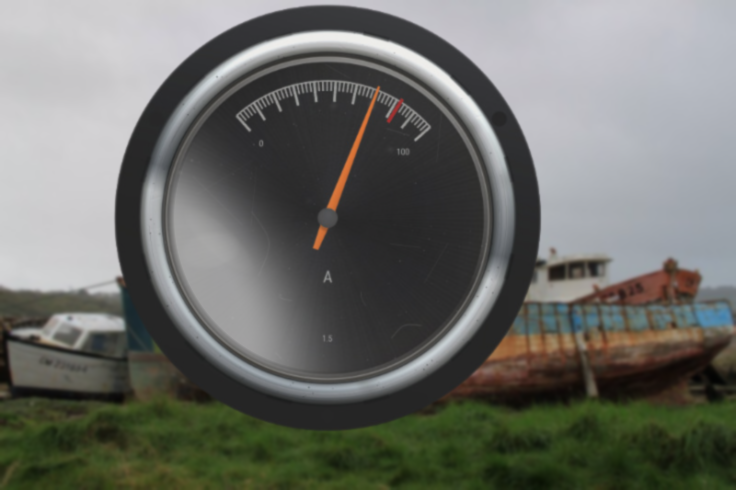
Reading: A 70
